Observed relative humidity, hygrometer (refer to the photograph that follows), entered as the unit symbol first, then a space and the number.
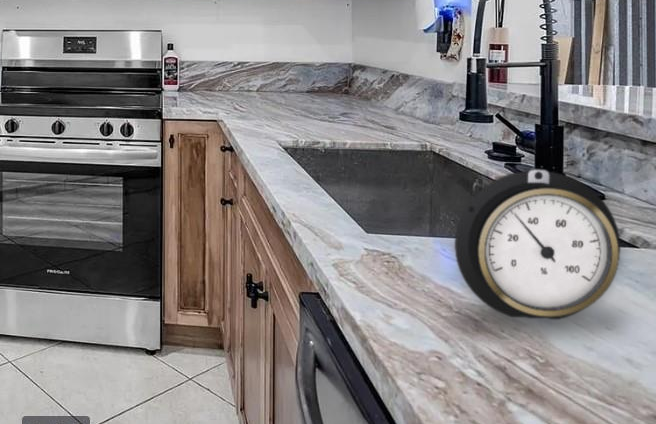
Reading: % 32
